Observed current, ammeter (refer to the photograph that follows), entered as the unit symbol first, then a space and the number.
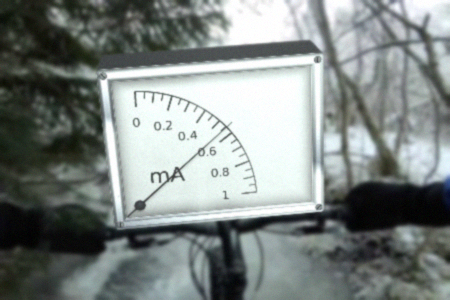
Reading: mA 0.55
